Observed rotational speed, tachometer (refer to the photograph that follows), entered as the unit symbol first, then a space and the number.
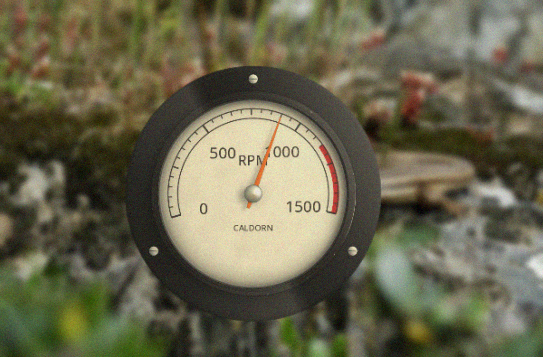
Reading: rpm 900
